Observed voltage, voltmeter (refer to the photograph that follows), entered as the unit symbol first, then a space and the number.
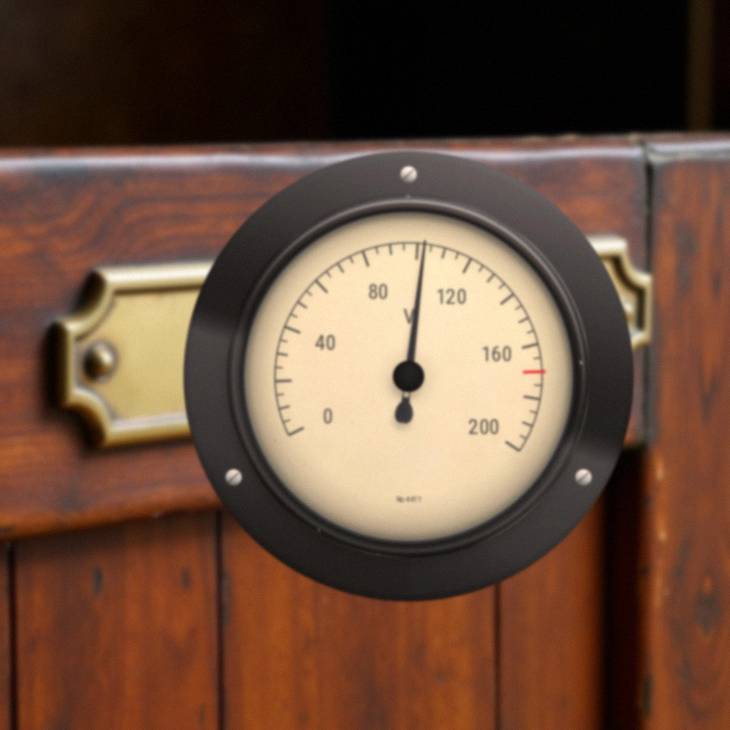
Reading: V 102.5
